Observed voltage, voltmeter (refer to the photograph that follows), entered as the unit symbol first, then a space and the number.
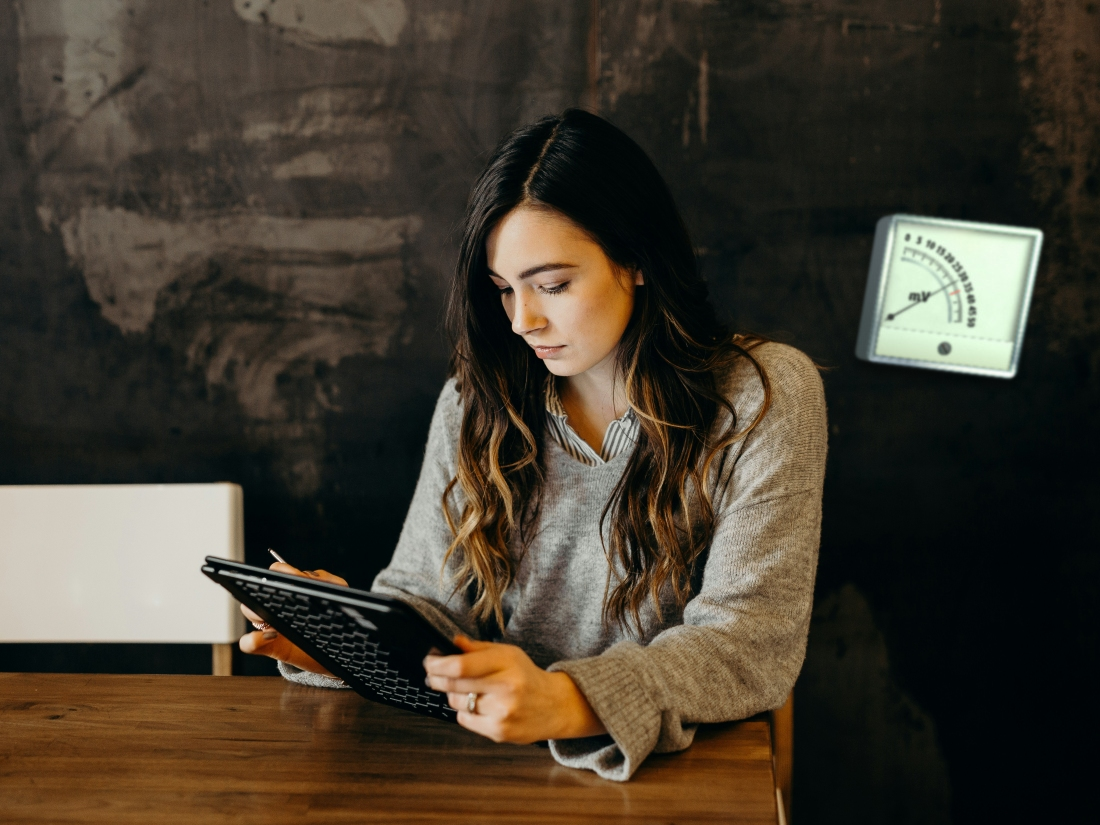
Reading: mV 30
